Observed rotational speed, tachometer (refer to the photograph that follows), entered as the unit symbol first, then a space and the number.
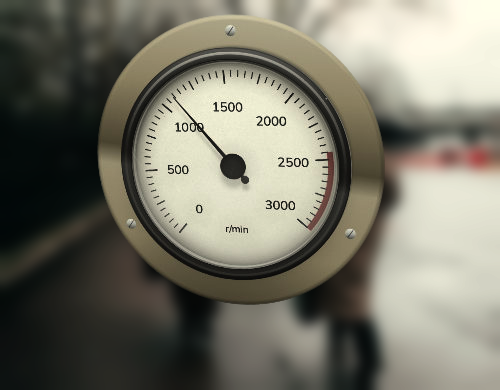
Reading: rpm 1100
